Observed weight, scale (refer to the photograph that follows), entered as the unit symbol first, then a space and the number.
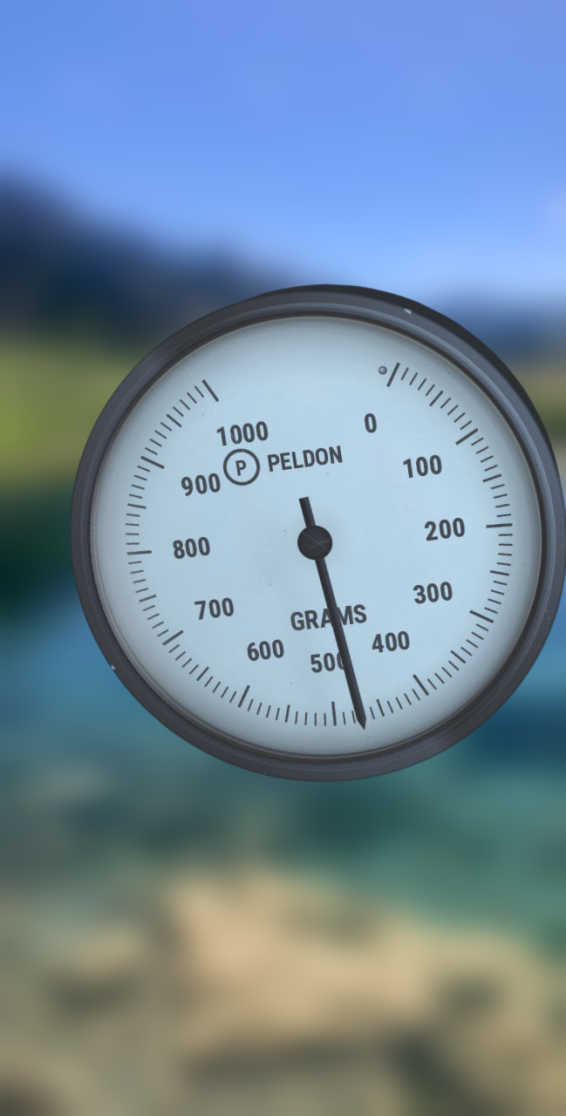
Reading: g 470
